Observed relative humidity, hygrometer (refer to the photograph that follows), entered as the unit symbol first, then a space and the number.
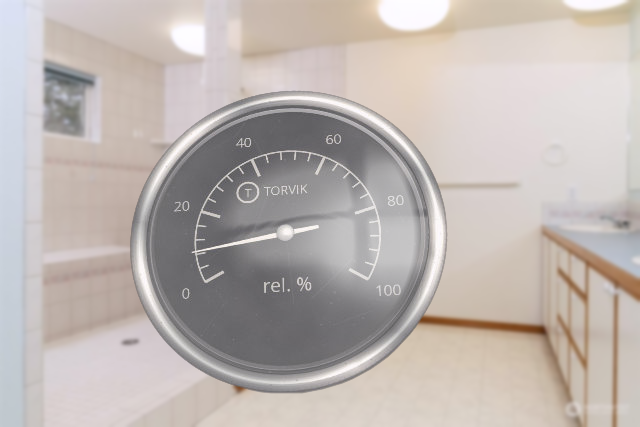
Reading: % 8
